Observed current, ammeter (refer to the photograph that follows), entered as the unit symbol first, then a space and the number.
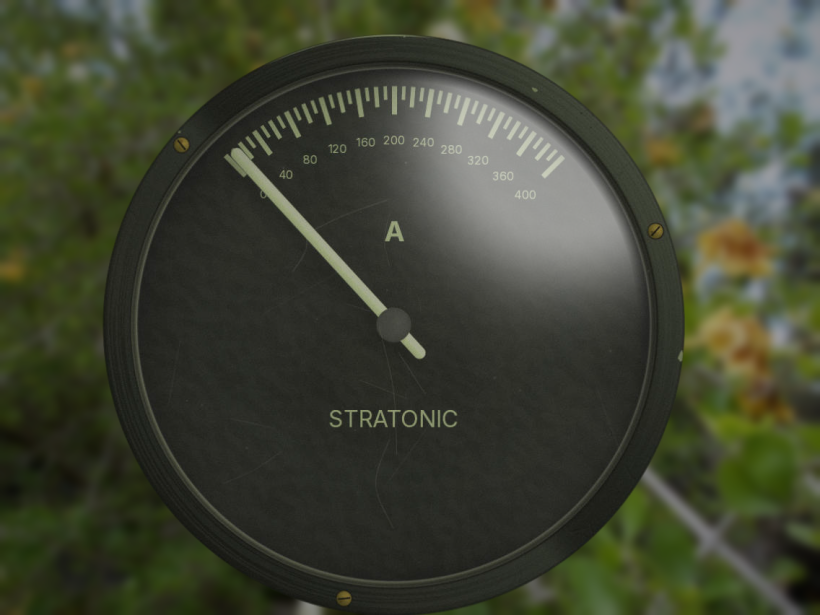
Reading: A 10
